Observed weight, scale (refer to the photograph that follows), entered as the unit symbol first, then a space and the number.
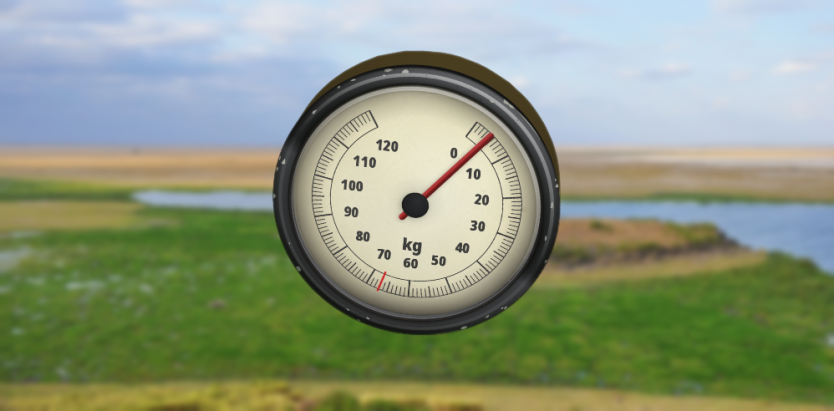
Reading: kg 4
